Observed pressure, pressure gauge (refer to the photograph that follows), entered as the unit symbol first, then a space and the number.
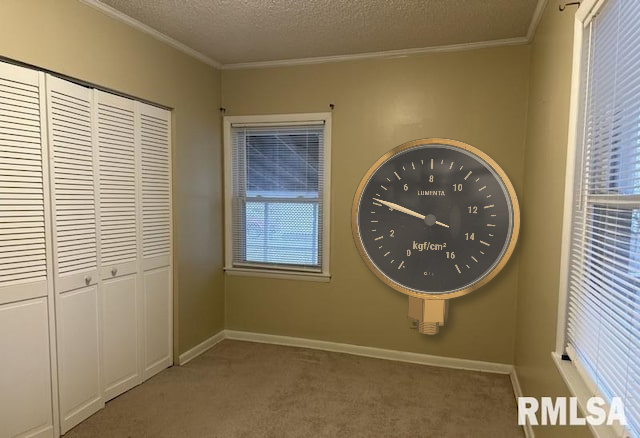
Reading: kg/cm² 4.25
